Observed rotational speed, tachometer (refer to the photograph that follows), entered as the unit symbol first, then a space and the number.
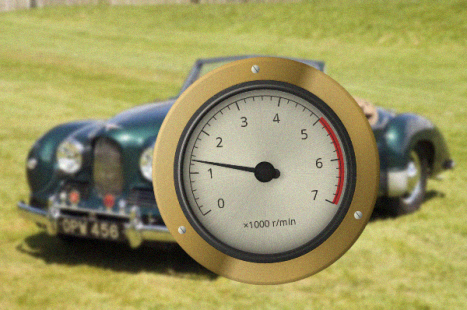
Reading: rpm 1300
